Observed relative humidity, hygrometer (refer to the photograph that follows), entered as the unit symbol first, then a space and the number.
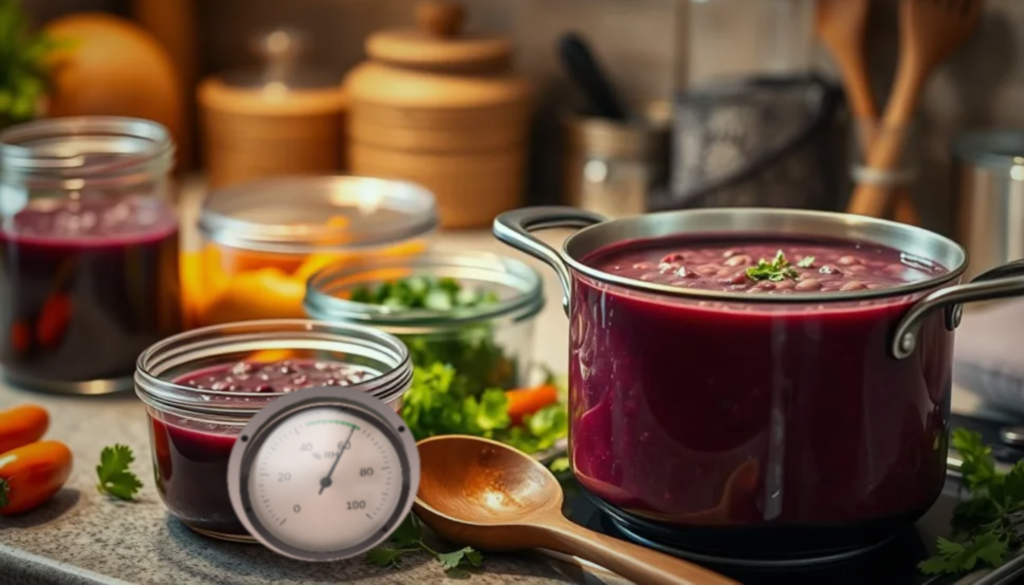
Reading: % 60
